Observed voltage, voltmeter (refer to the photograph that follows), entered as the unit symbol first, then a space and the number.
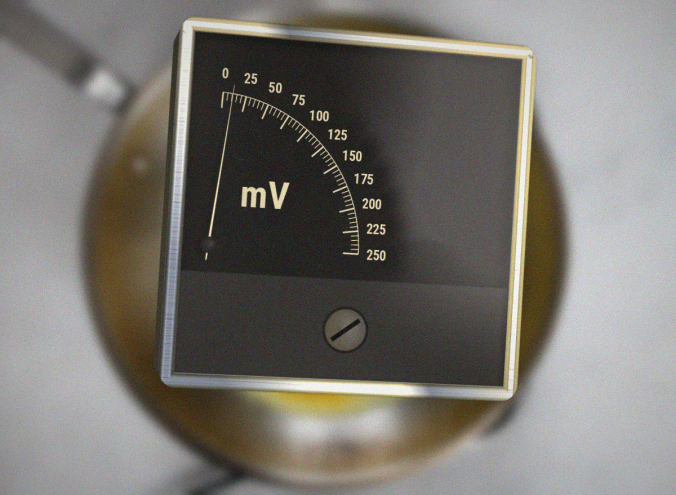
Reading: mV 10
